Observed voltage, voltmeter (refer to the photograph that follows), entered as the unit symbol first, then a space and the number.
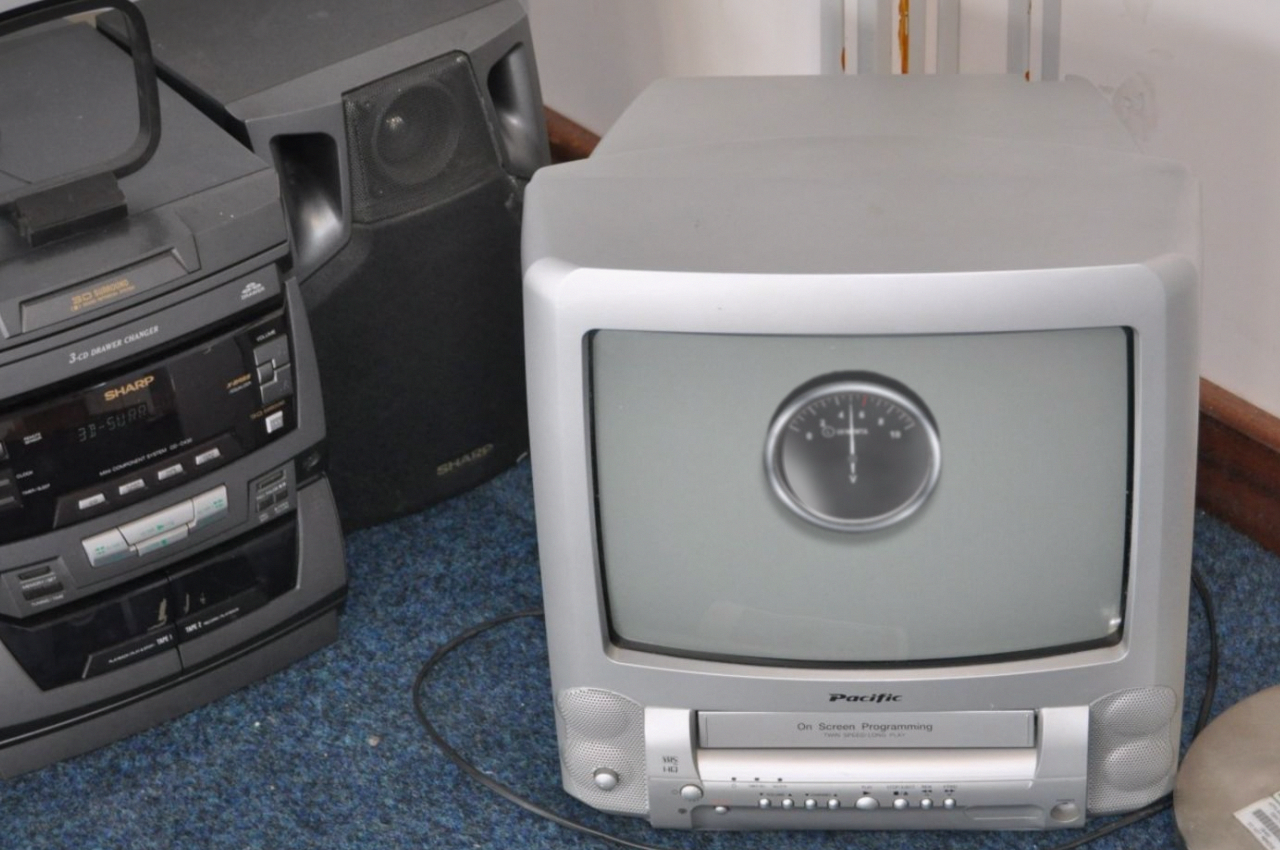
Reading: V 5
